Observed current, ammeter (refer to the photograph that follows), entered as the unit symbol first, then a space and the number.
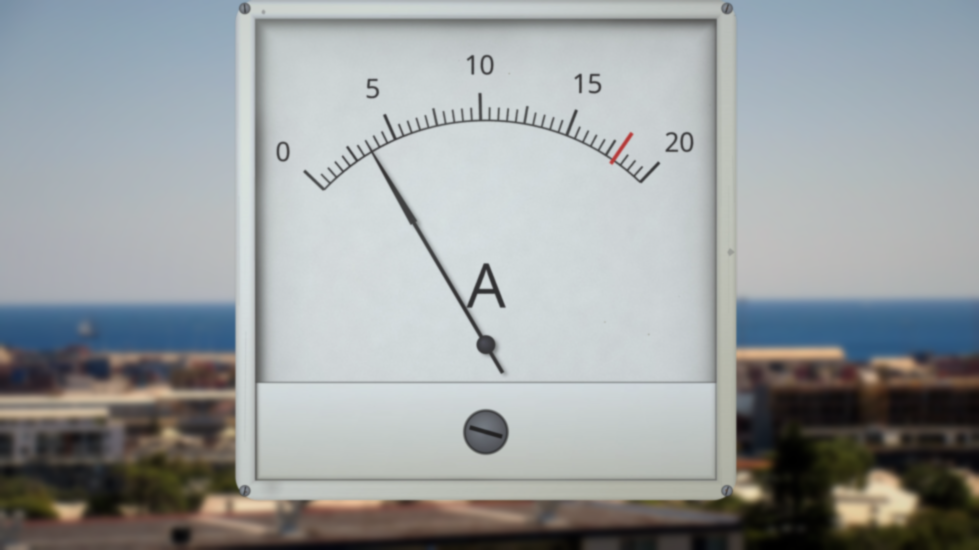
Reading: A 3.5
